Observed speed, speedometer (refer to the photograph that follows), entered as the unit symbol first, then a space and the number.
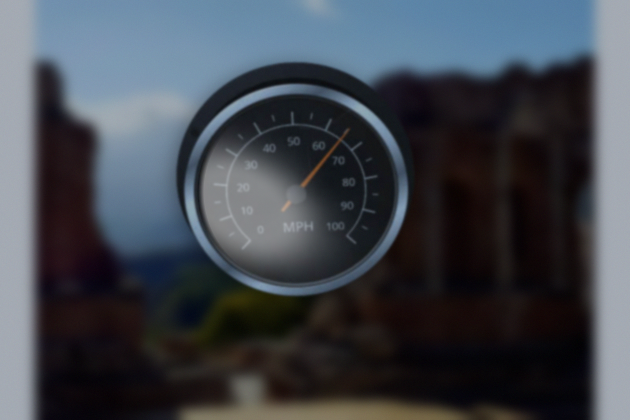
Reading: mph 65
